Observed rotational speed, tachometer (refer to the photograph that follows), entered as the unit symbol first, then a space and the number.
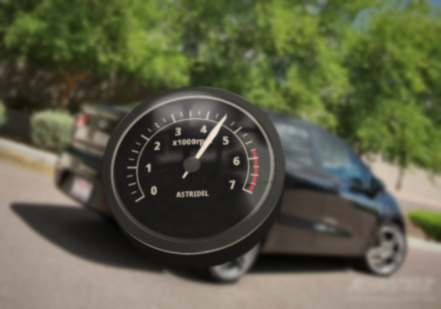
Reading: rpm 4500
